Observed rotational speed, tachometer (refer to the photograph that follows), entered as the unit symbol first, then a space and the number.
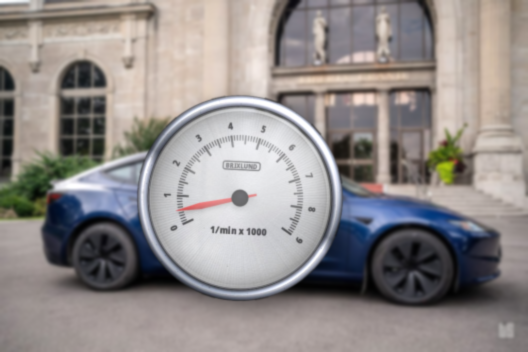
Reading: rpm 500
